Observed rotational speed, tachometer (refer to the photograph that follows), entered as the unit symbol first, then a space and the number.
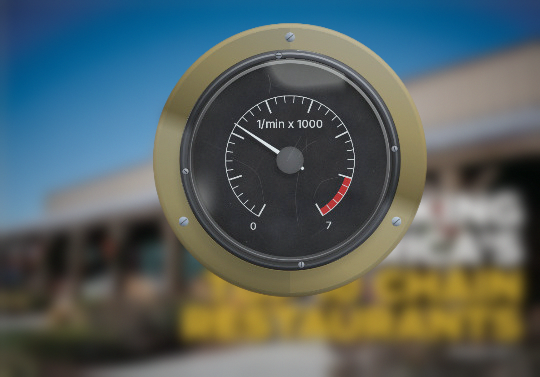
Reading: rpm 2200
